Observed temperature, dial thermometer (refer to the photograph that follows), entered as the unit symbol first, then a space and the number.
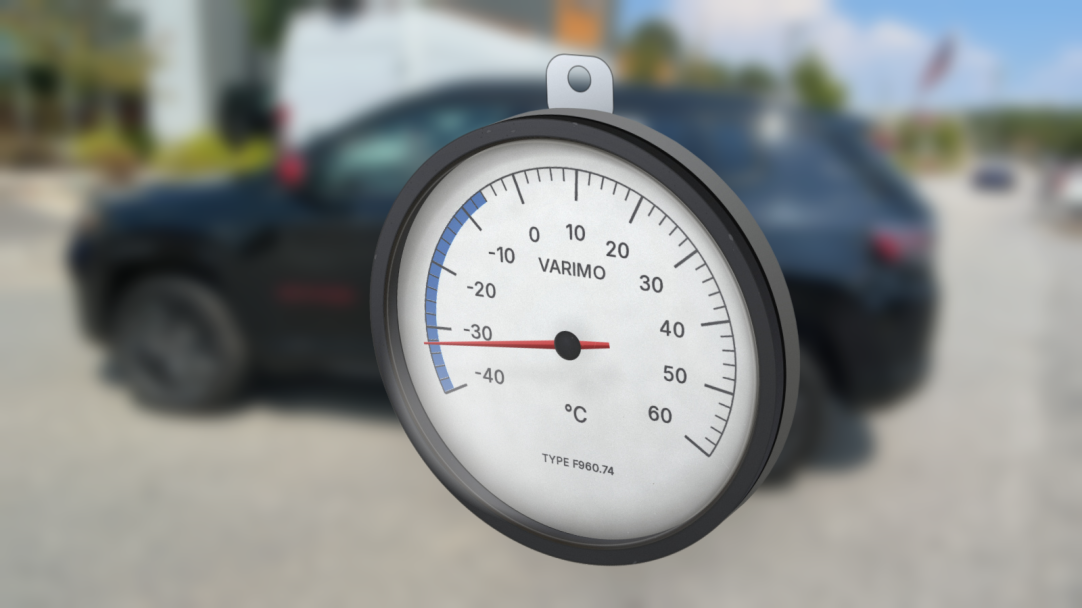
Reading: °C -32
